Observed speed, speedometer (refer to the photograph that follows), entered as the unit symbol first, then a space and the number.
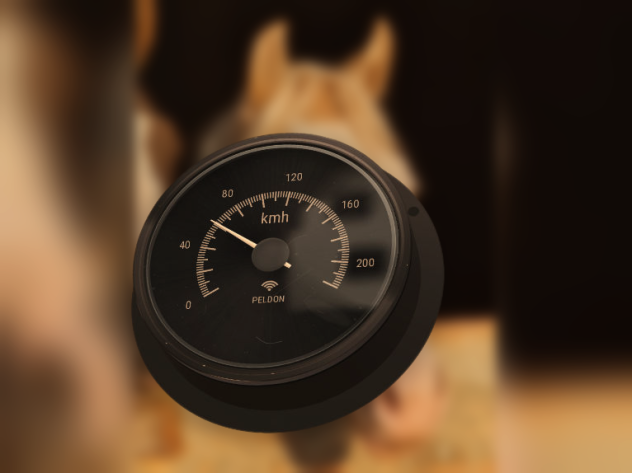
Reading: km/h 60
